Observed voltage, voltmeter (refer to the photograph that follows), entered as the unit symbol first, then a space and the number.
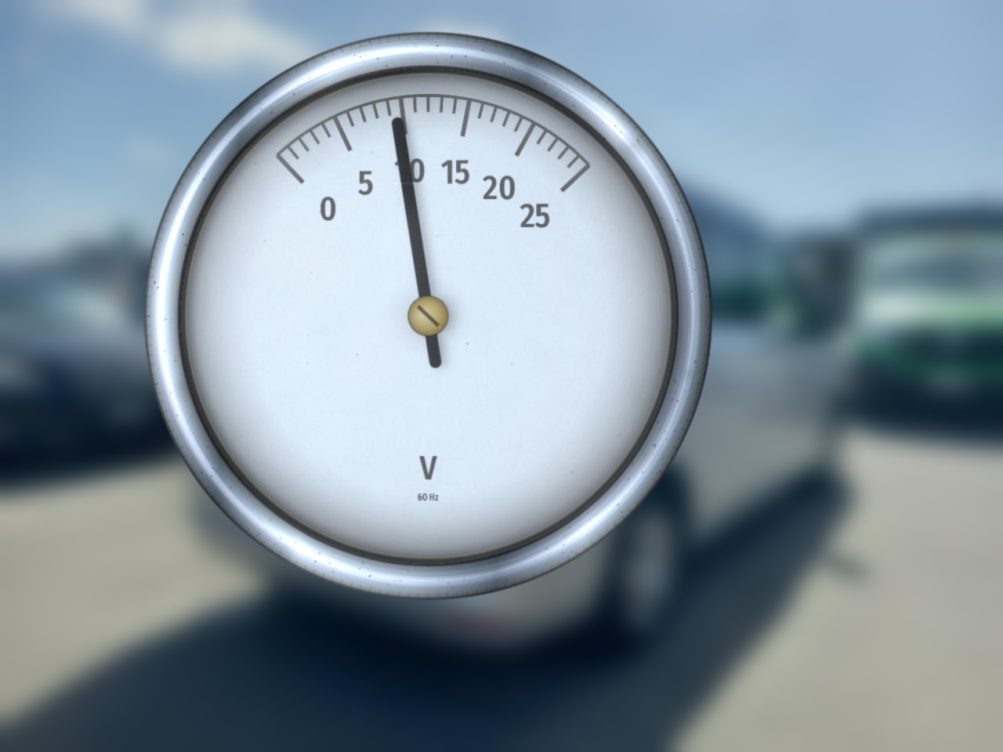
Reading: V 9.5
